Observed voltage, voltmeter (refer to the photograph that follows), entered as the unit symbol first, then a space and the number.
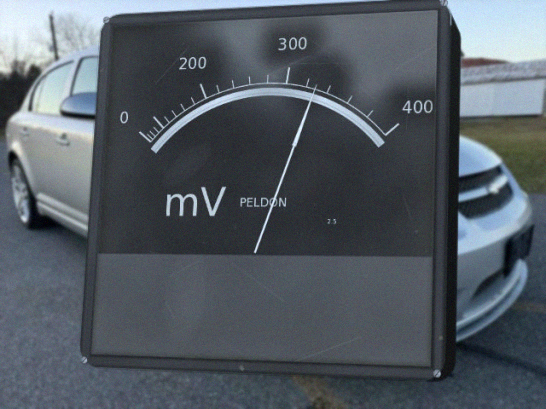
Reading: mV 330
